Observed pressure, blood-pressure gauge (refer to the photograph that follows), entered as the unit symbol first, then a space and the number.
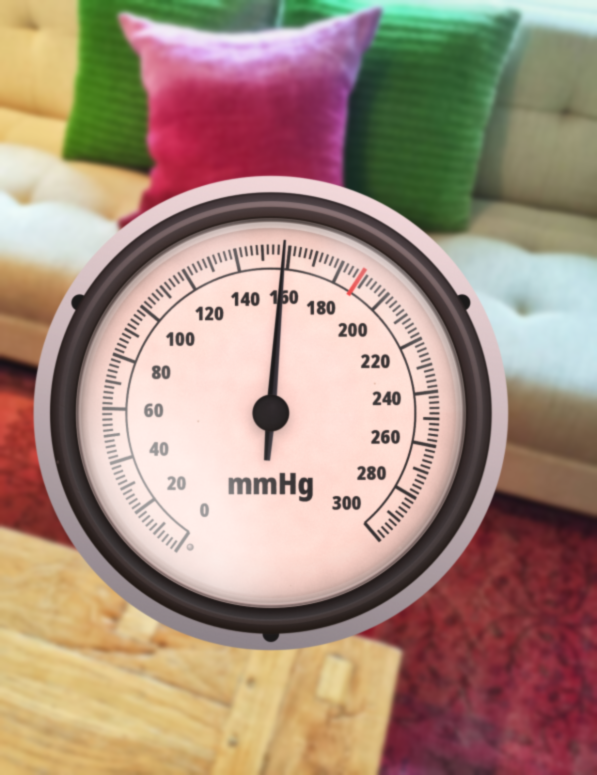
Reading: mmHg 158
